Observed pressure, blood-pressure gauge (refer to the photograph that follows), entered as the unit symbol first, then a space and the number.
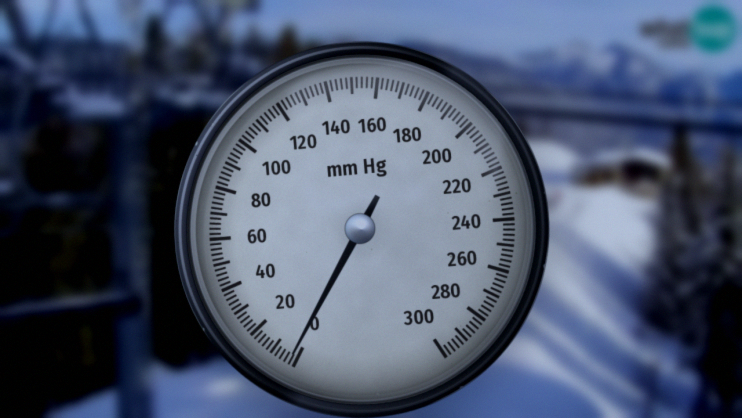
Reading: mmHg 2
